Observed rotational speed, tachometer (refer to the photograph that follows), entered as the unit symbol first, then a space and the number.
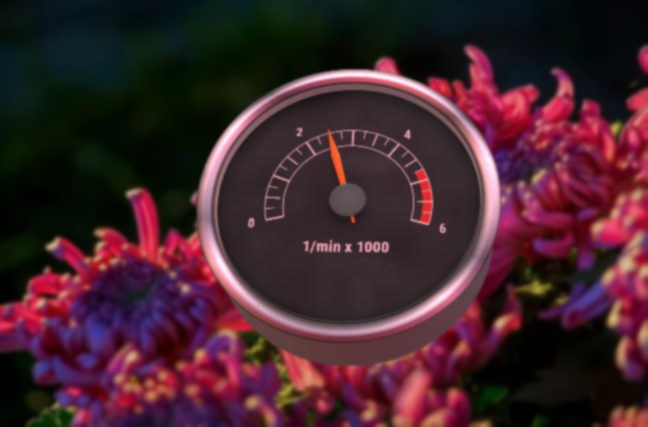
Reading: rpm 2500
